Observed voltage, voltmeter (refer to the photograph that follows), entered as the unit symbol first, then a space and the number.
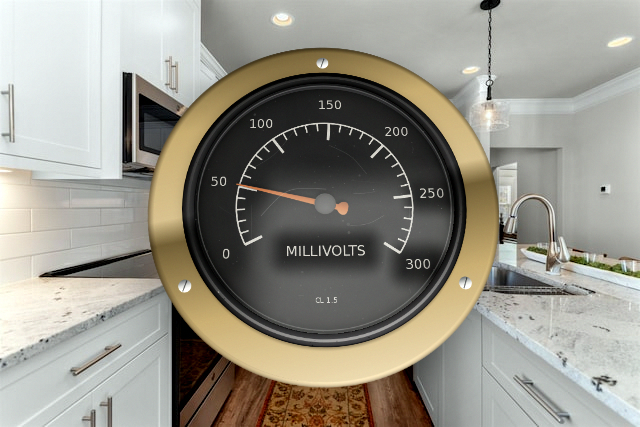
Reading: mV 50
